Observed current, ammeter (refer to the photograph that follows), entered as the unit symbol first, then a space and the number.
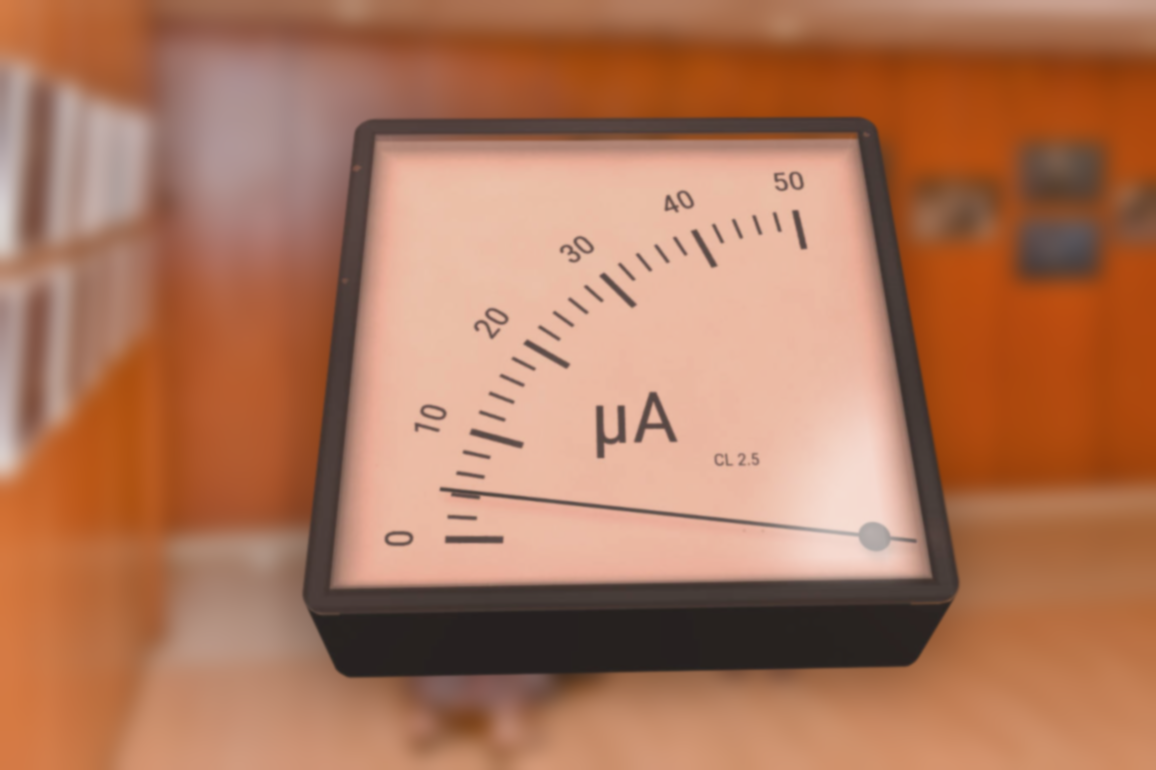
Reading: µA 4
